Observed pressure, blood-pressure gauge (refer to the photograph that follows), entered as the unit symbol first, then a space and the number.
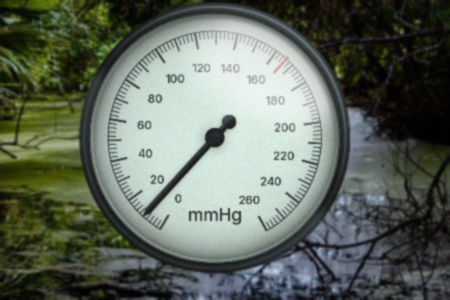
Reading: mmHg 10
